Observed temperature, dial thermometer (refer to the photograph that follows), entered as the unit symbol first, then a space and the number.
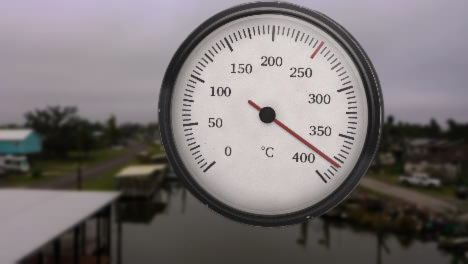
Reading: °C 380
